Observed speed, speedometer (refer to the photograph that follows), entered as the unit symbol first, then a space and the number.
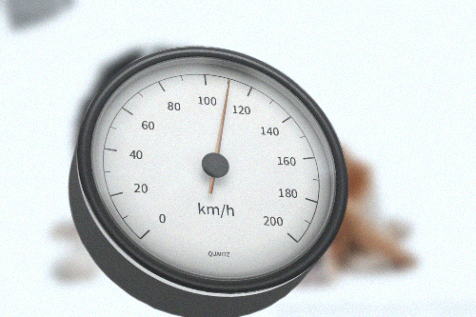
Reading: km/h 110
